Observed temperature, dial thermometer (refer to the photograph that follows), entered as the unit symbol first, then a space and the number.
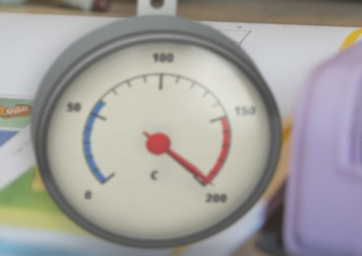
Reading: °C 195
